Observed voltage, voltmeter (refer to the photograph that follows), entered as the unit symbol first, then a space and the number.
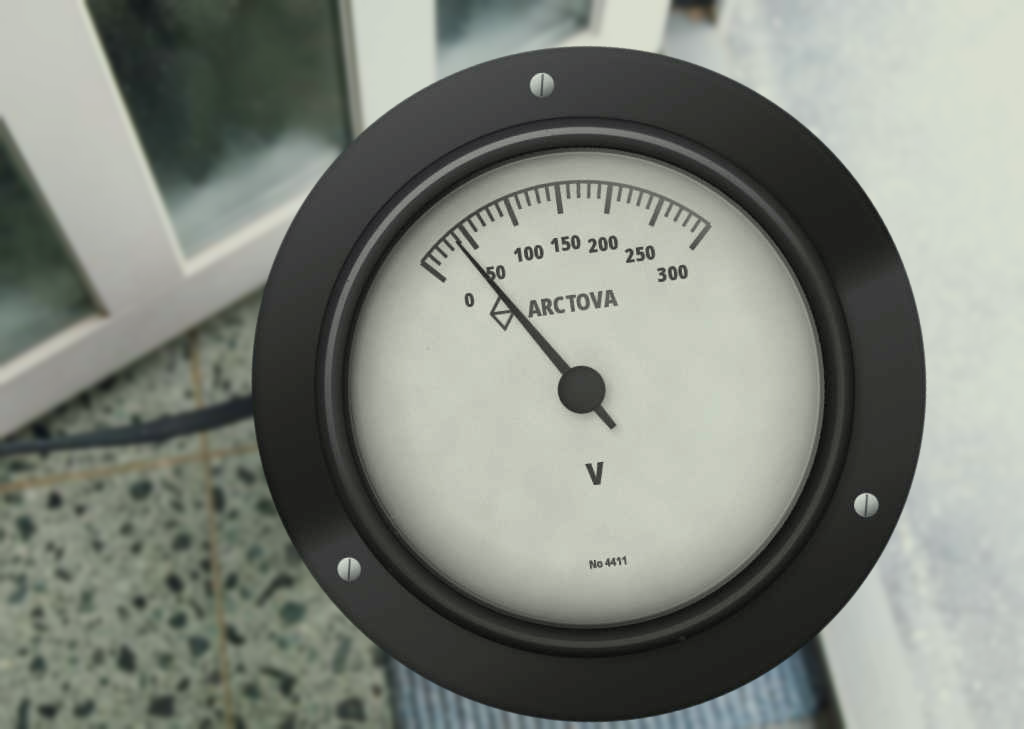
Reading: V 40
